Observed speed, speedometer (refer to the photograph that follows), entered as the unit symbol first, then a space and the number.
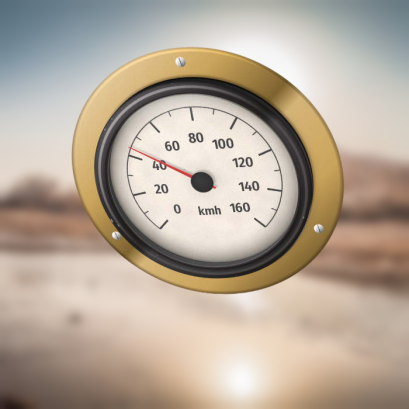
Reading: km/h 45
